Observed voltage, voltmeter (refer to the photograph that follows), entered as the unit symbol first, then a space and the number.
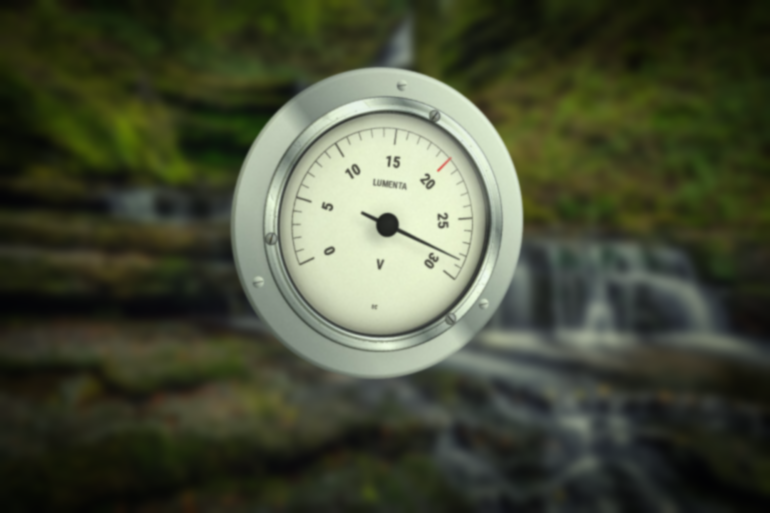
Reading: V 28.5
